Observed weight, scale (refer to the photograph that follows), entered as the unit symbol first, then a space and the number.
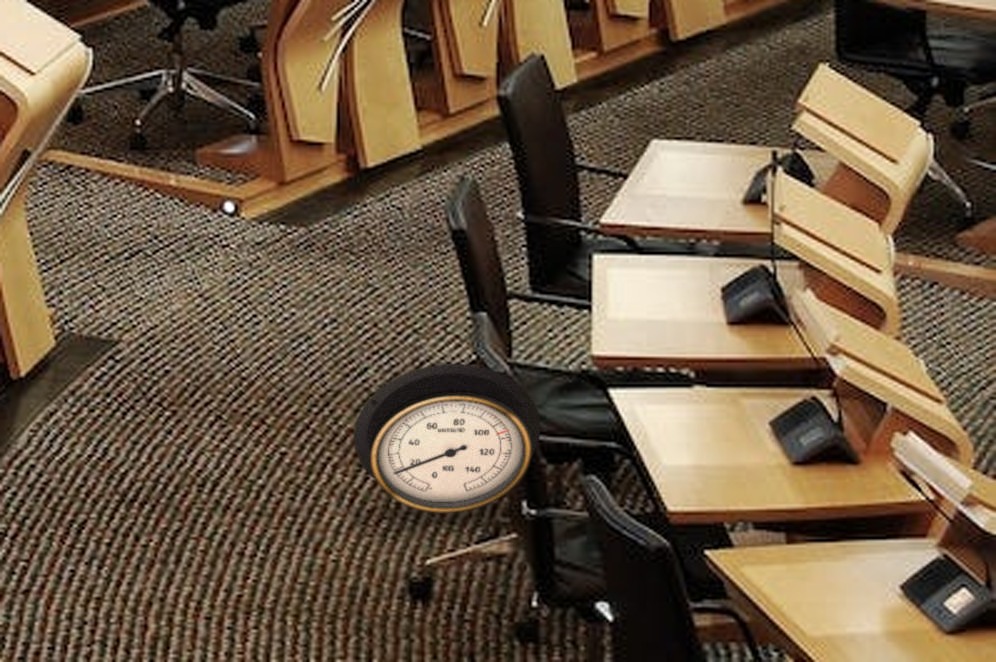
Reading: kg 20
